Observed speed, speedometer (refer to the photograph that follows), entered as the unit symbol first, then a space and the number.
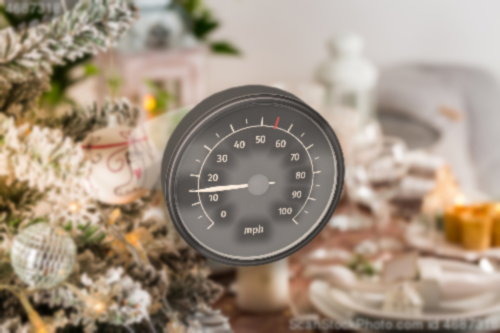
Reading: mph 15
